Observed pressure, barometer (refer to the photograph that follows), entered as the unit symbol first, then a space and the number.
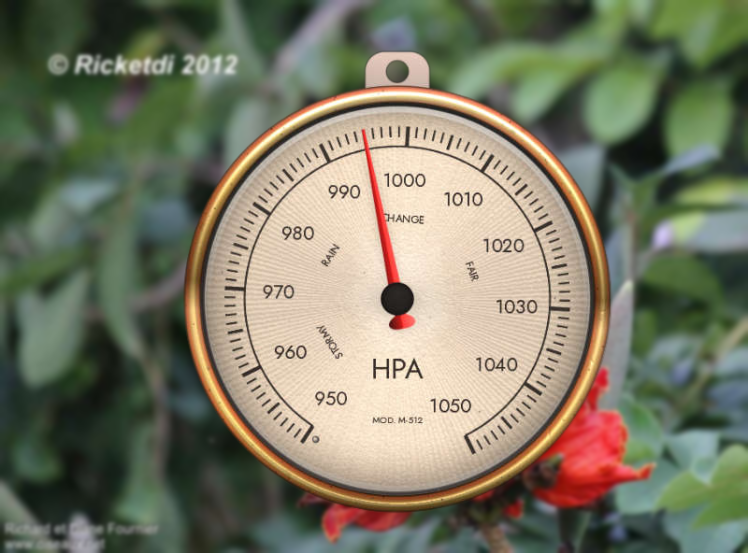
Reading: hPa 995
